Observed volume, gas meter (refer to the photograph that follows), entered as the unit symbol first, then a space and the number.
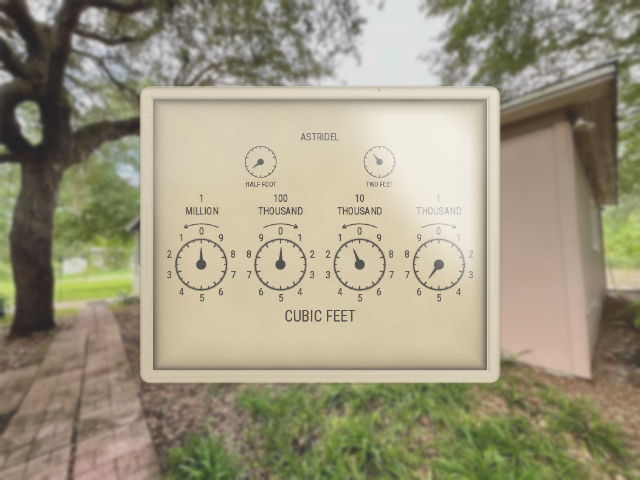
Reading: ft³ 600
